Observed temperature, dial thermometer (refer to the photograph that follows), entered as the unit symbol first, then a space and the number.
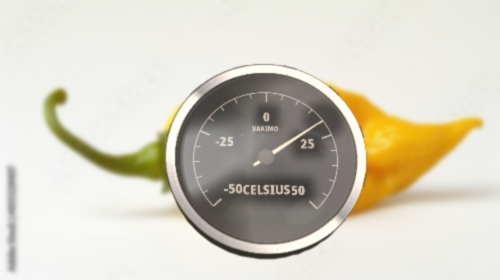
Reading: °C 20
